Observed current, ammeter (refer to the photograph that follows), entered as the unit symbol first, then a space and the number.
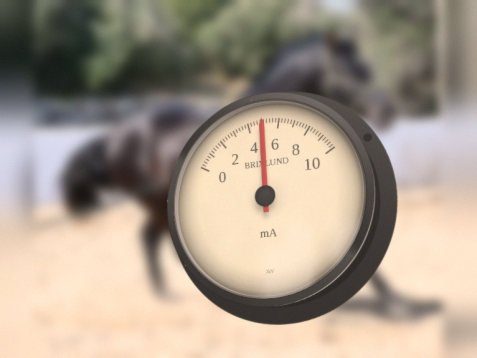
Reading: mA 5
